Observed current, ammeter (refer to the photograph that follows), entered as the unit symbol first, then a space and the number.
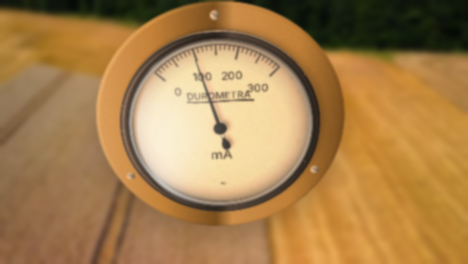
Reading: mA 100
